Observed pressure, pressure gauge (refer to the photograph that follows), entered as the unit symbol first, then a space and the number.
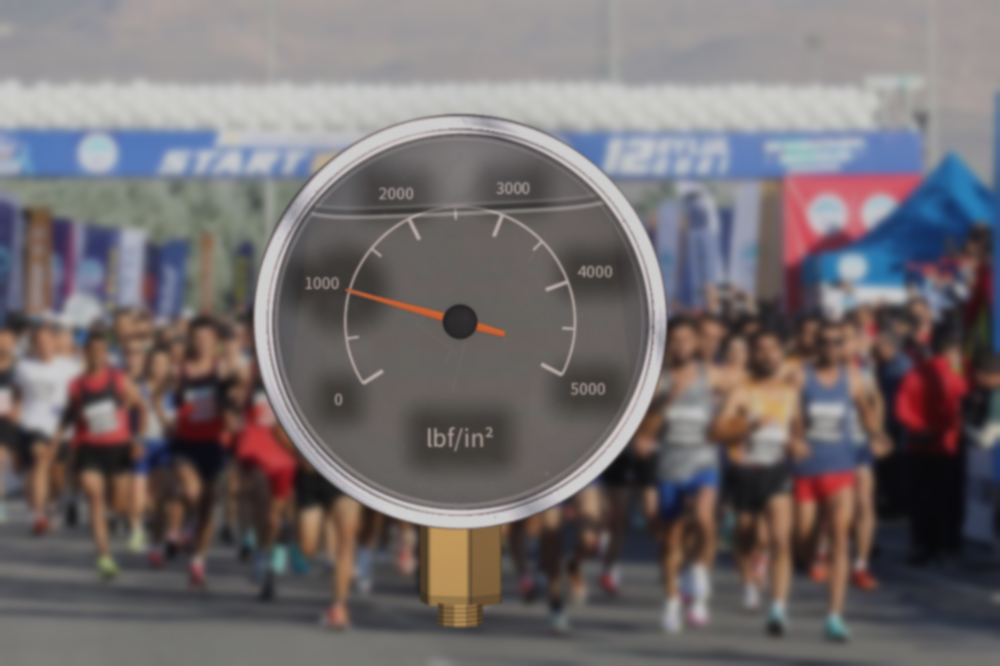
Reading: psi 1000
